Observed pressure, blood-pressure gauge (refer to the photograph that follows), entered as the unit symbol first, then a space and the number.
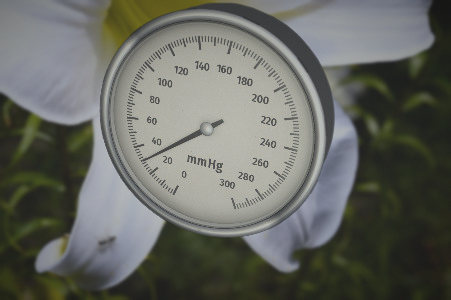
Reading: mmHg 30
